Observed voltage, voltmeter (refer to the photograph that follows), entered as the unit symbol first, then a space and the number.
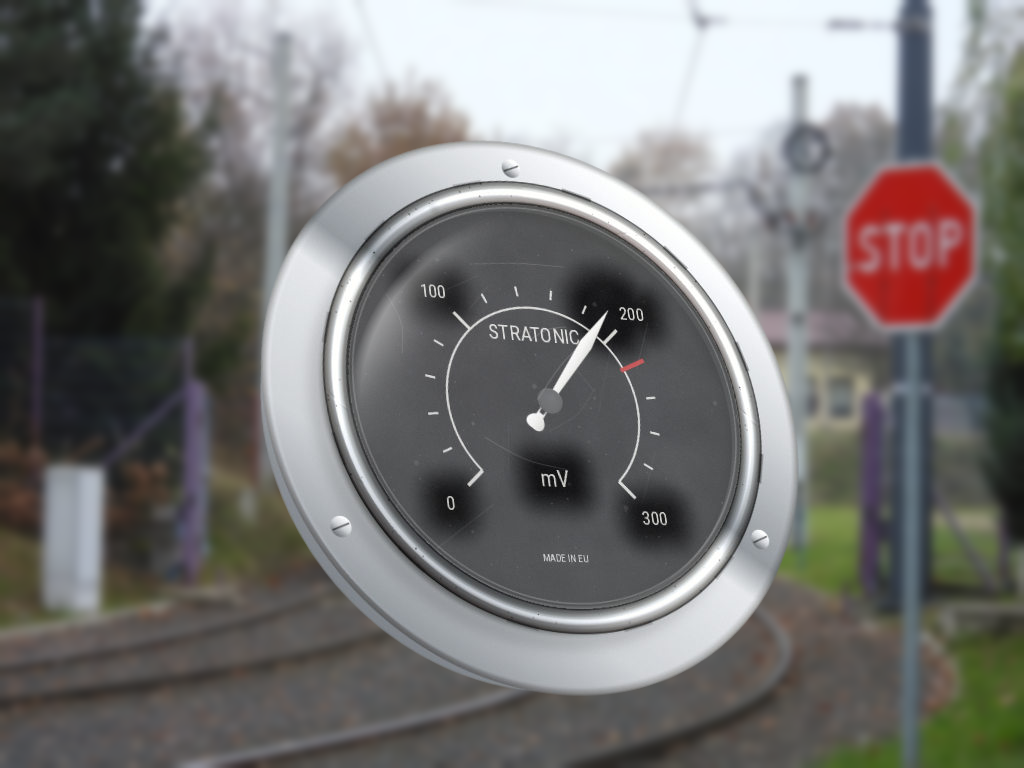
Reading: mV 190
